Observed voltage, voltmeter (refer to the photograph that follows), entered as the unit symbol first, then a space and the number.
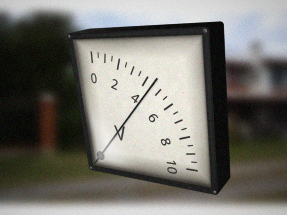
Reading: V 4.5
